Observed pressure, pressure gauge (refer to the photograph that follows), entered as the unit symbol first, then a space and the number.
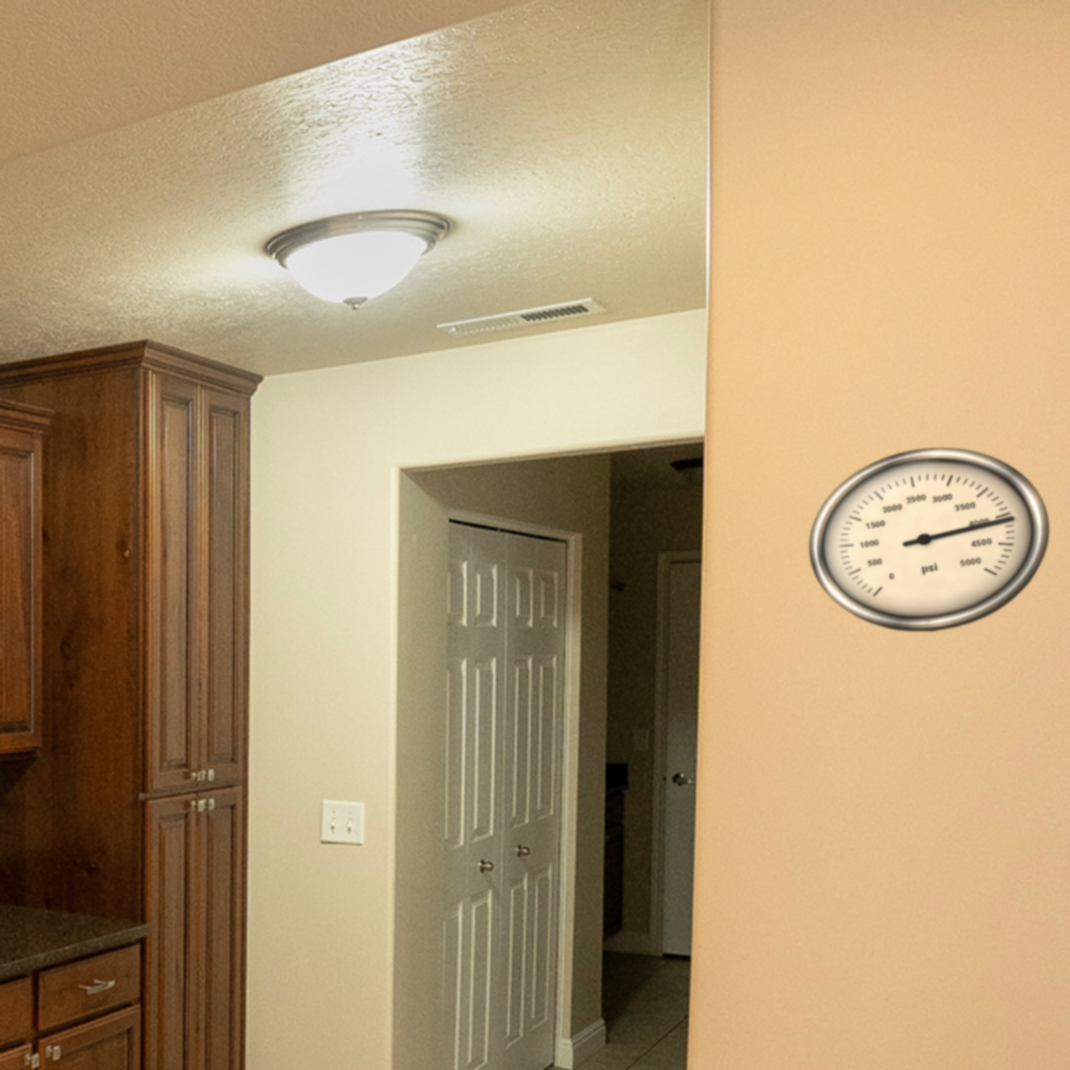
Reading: psi 4100
